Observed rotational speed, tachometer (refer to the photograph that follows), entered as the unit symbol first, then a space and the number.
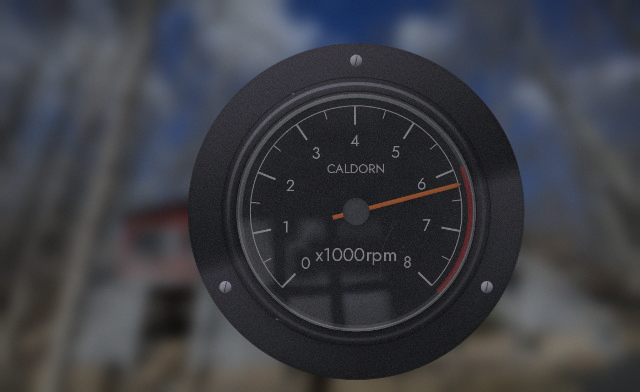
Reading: rpm 6250
